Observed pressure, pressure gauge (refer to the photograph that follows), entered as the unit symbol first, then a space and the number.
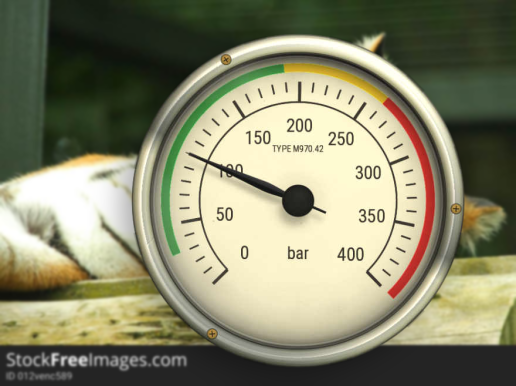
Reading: bar 100
